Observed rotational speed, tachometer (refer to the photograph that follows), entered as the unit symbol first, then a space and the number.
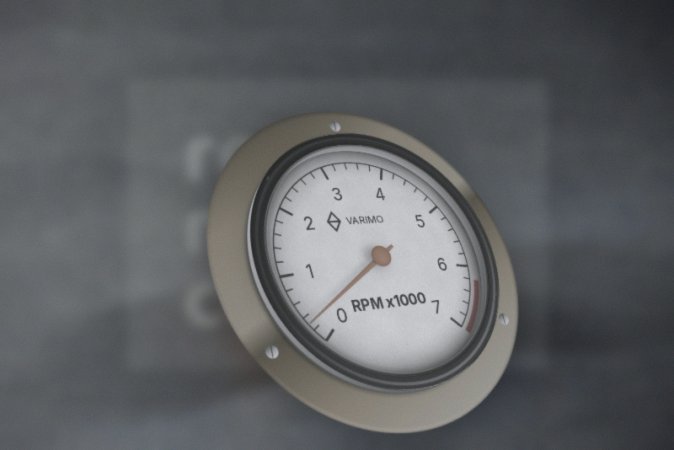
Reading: rpm 300
